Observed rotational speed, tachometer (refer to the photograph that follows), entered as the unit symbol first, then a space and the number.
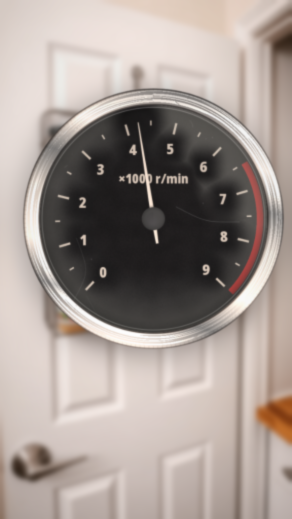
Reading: rpm 4250
